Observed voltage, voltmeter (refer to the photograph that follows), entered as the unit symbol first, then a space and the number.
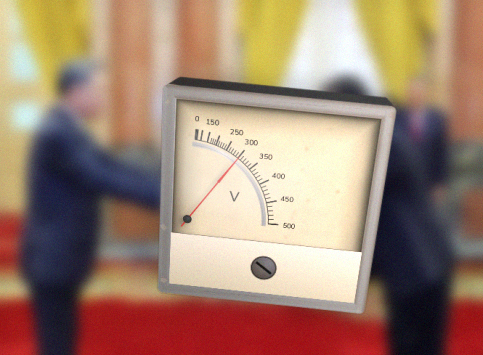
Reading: V 300
